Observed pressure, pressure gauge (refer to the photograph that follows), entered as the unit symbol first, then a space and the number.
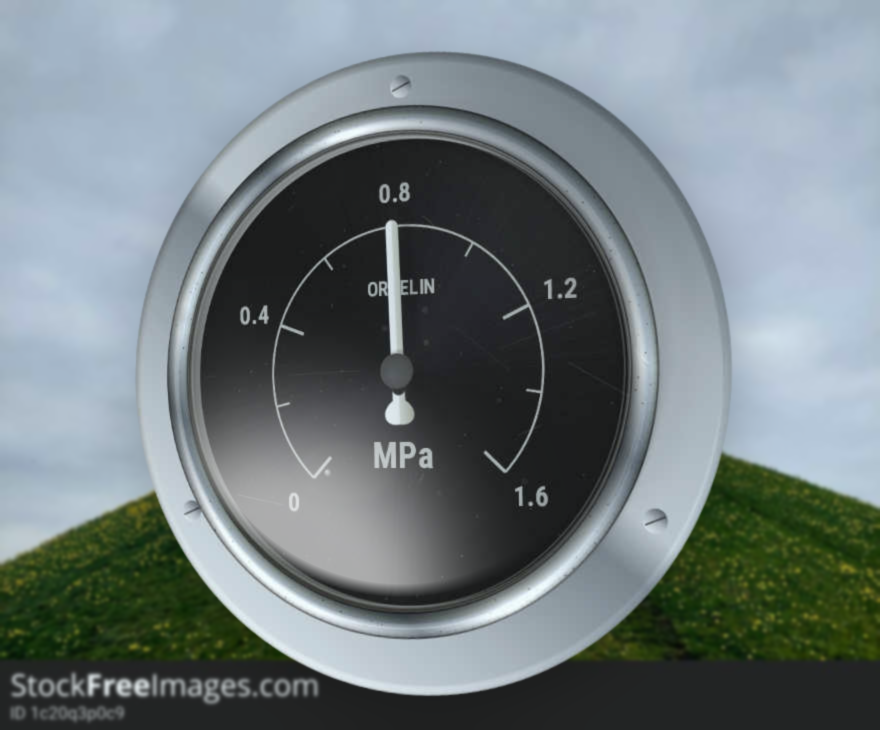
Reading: MPa 0.8
